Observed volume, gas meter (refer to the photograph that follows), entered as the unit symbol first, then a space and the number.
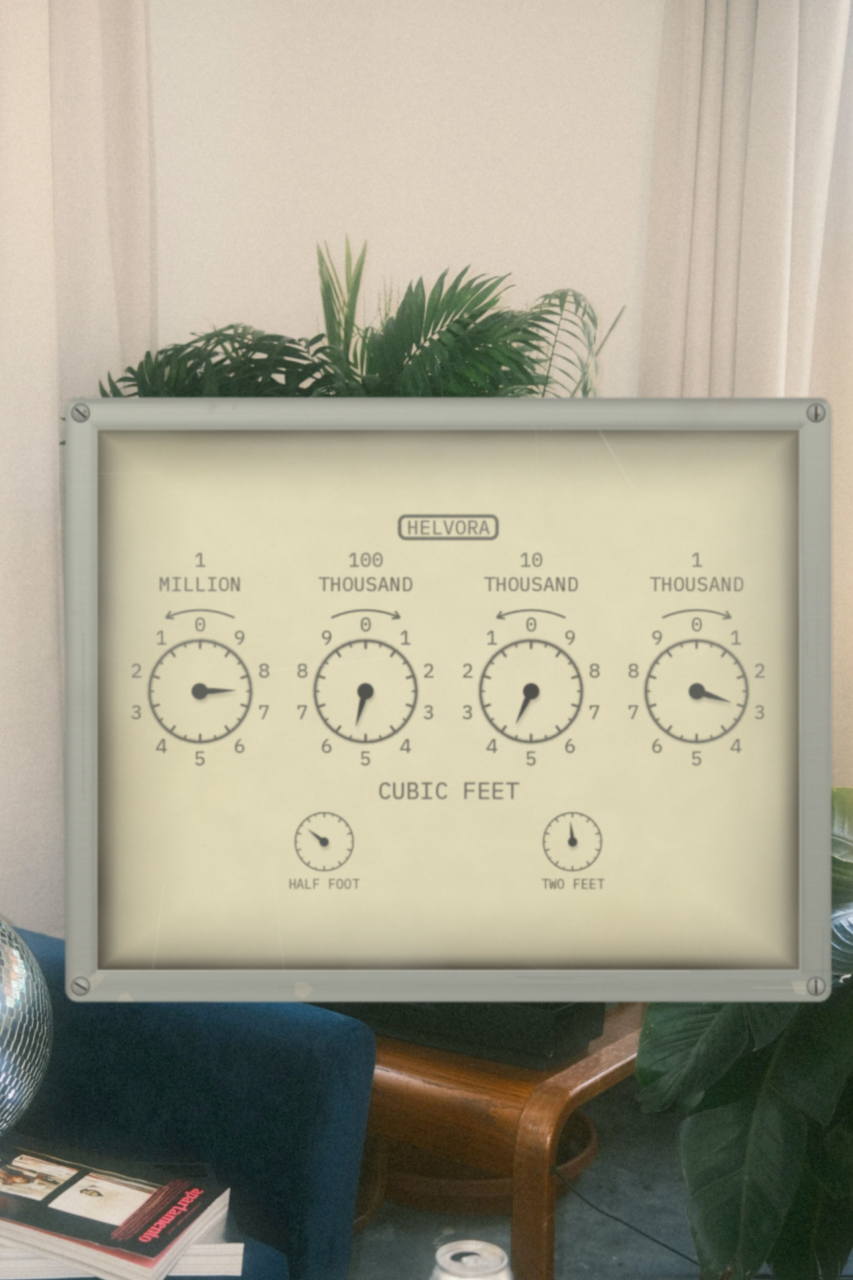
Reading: ft³ 754300
